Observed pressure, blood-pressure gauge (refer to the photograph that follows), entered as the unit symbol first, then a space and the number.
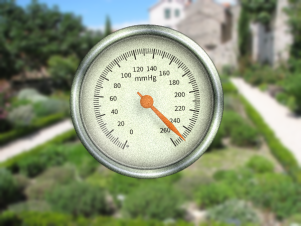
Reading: mmHg 250
